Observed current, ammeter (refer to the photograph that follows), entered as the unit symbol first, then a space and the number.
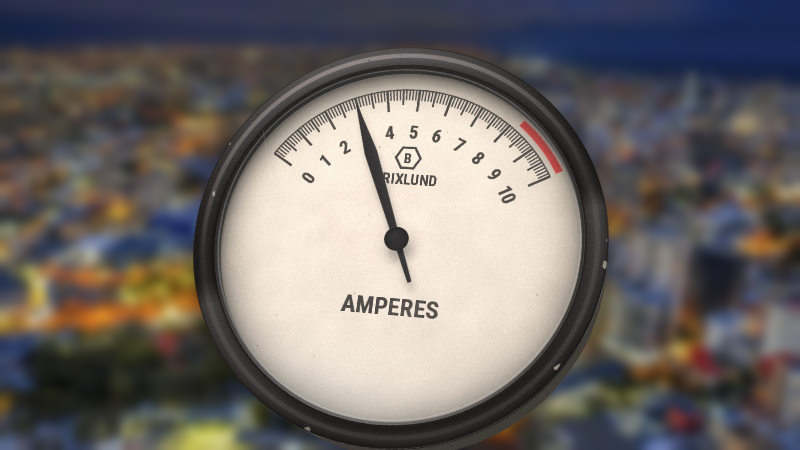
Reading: A 3
